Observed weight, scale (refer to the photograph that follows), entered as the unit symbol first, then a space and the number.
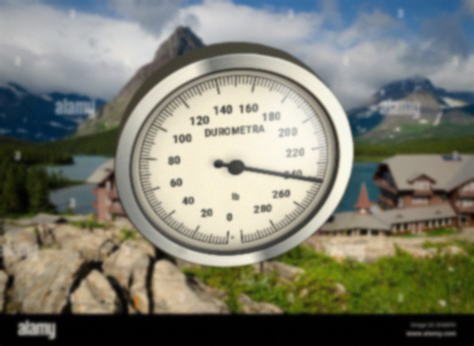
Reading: lb 240
